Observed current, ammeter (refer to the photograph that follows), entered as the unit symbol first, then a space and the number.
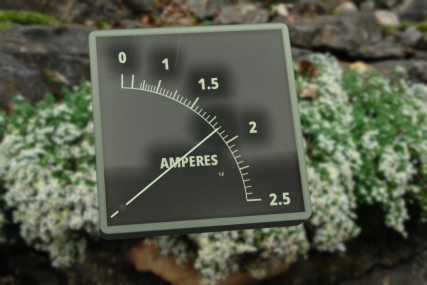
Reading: A 1.85
